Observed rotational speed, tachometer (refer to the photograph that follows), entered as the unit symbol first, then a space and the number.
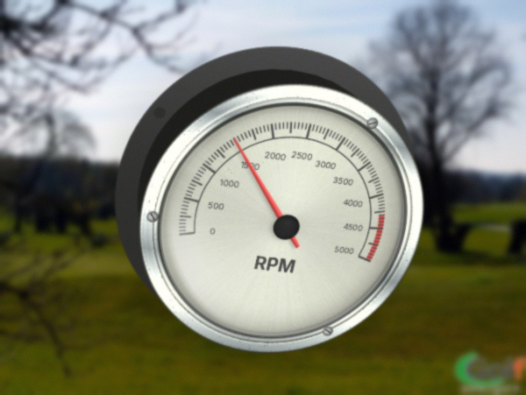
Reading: rpm 1500
